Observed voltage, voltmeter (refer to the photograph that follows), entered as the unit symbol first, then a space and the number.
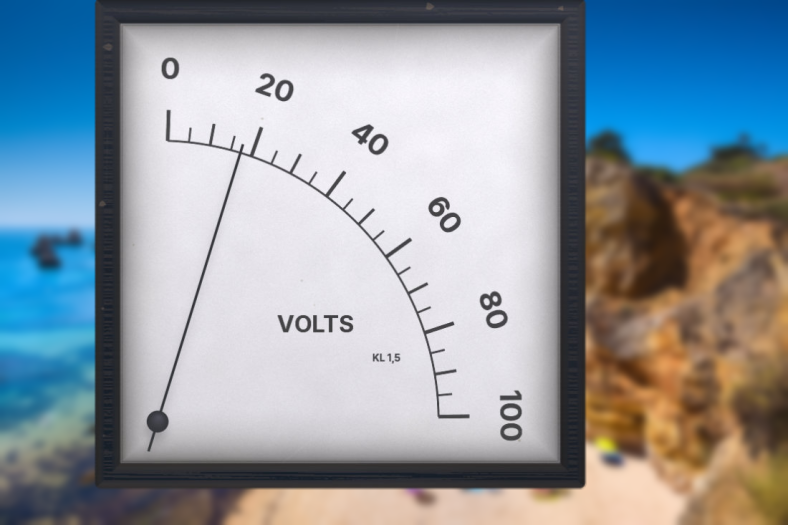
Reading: V 17.5
